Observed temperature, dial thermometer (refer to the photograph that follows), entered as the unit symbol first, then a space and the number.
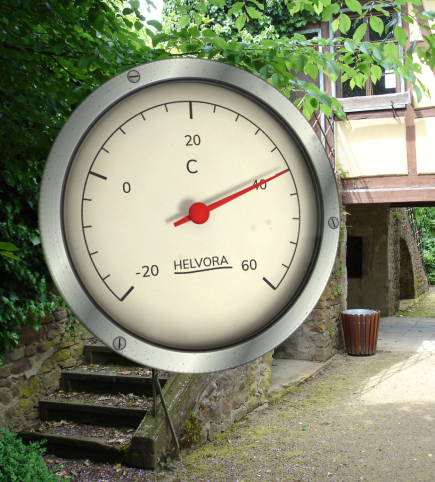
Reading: °C 40
